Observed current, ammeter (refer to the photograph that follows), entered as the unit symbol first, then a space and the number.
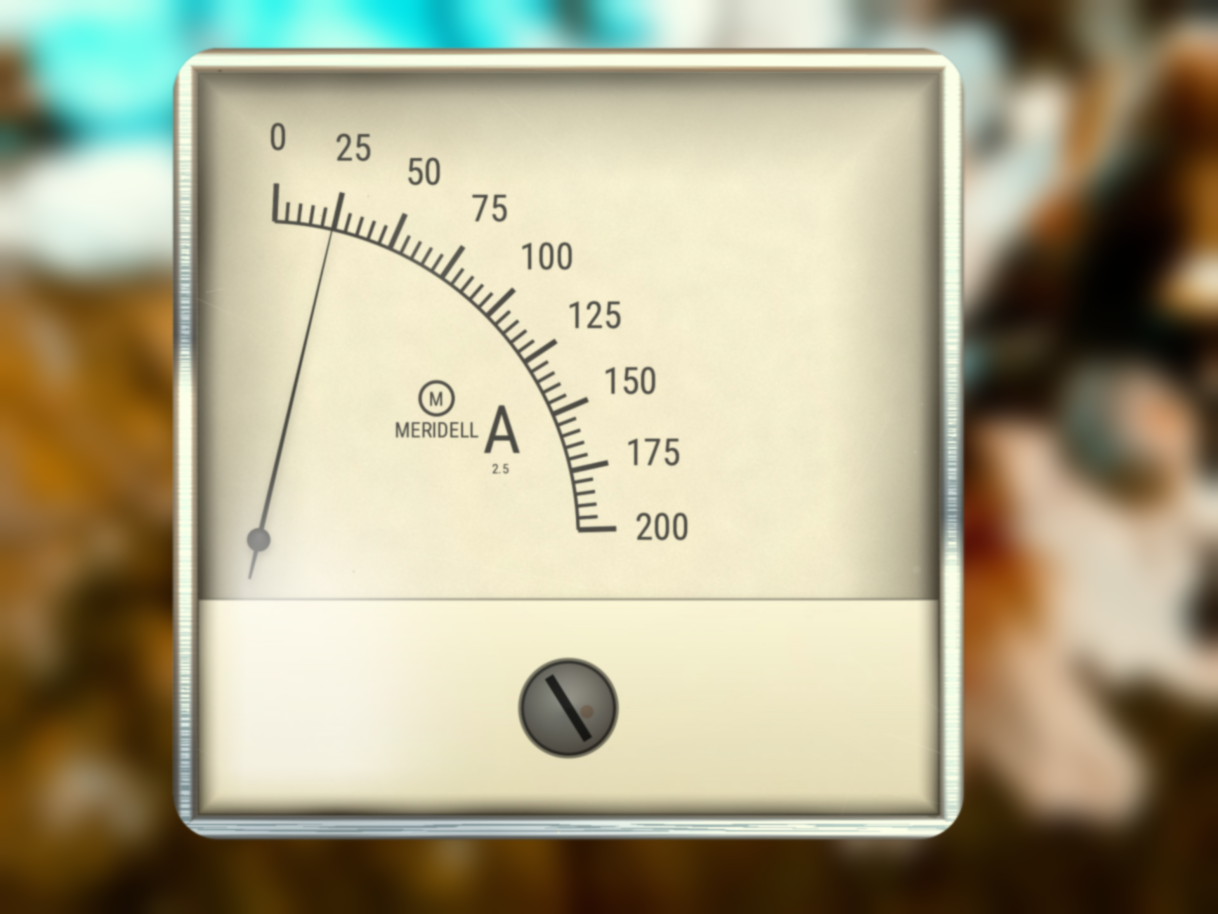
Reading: A 25
